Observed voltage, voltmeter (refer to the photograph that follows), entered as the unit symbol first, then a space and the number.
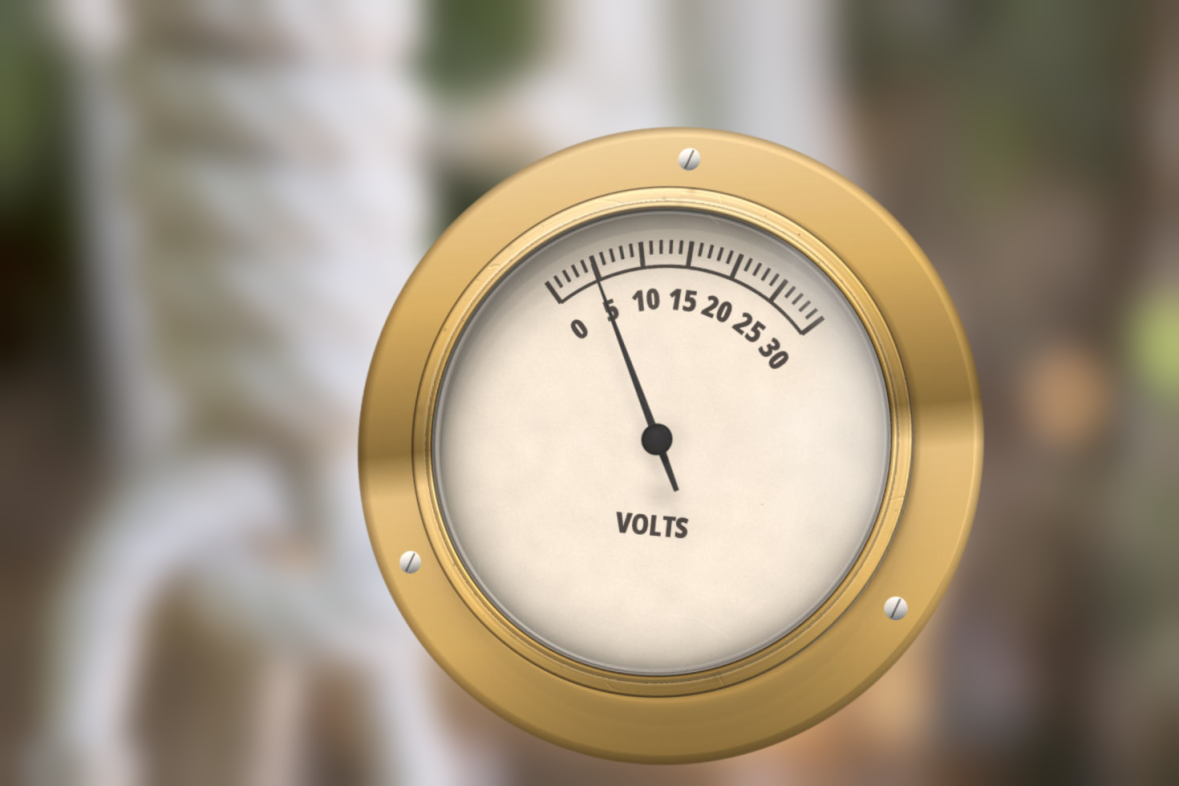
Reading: V 5
